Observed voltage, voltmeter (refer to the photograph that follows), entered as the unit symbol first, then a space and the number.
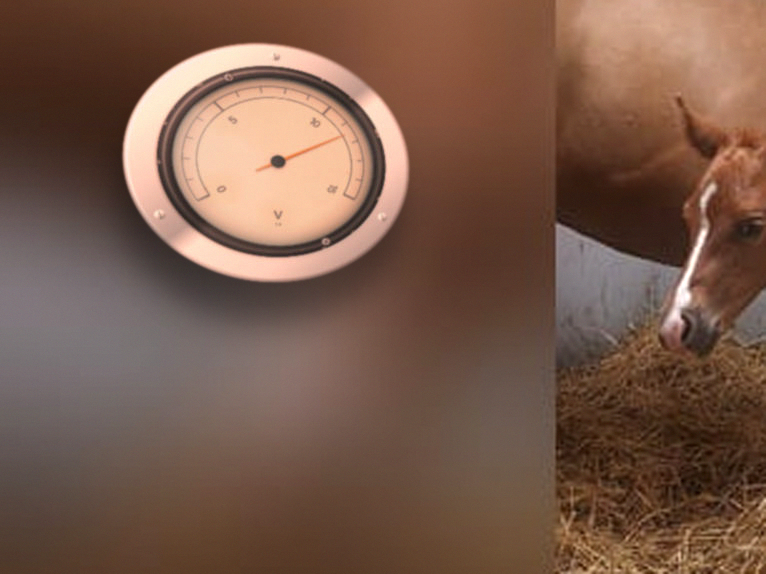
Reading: V 11.5
